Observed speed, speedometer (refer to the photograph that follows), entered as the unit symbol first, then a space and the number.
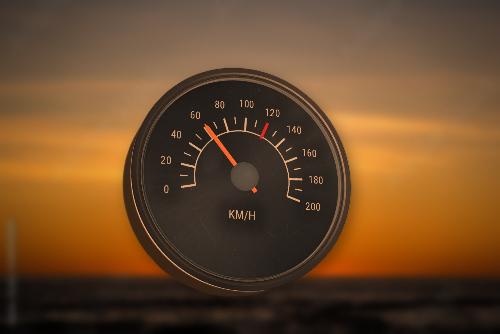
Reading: km/h 60
